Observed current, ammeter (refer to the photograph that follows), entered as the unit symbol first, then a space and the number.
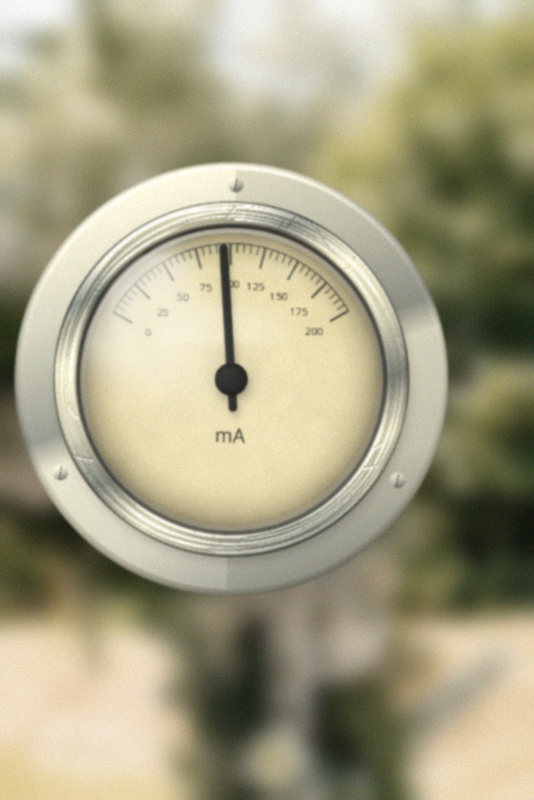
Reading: mA 95
